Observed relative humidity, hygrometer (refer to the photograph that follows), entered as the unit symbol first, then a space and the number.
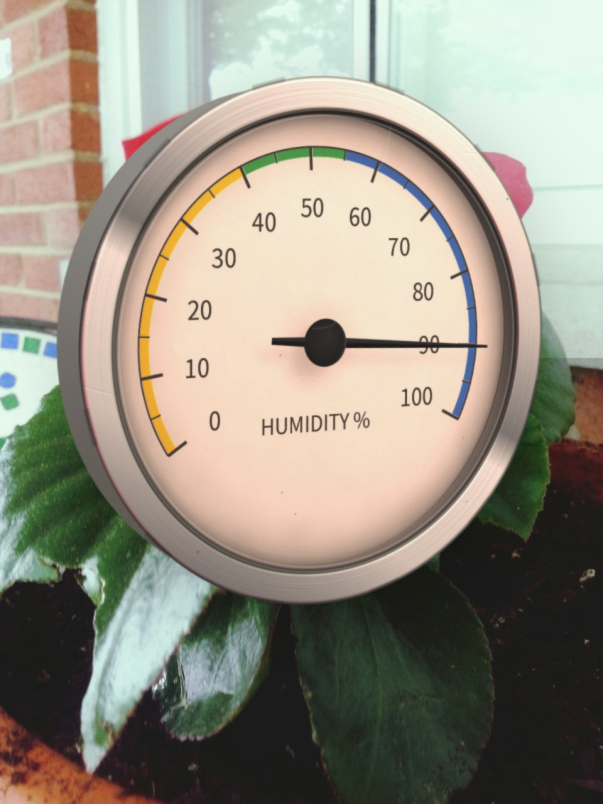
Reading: % 90
